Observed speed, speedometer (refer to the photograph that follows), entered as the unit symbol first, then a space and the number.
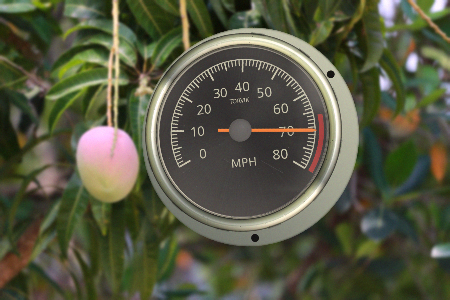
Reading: mph 70
